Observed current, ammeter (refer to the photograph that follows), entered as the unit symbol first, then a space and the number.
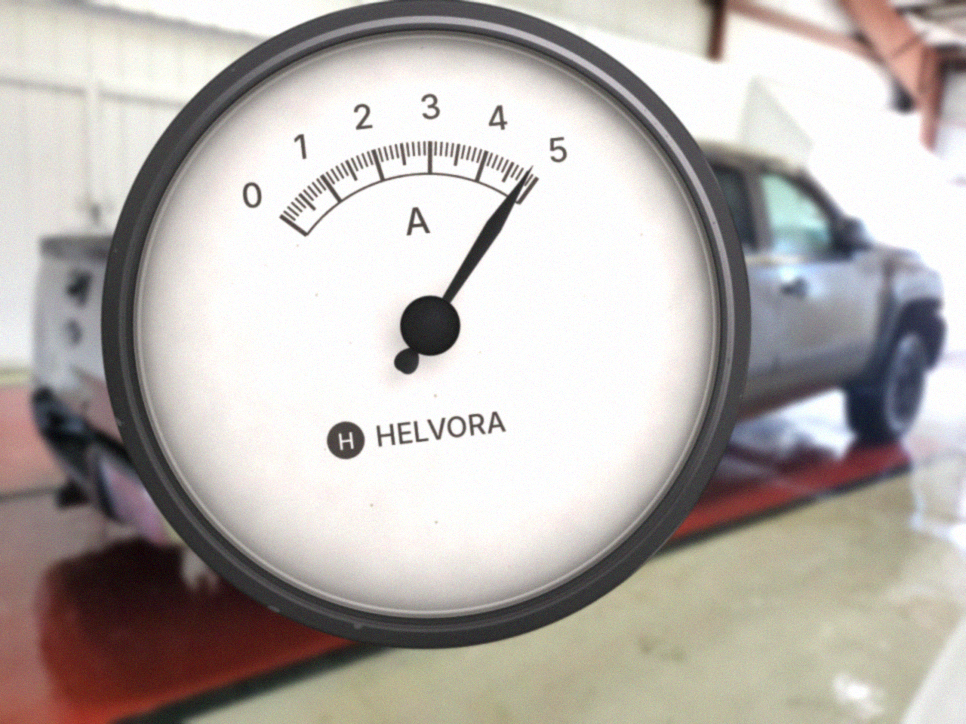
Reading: A 4.8
